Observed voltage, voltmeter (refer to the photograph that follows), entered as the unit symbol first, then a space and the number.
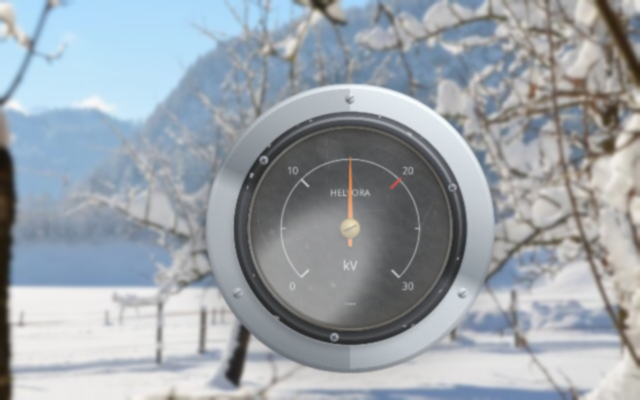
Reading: kV 15
